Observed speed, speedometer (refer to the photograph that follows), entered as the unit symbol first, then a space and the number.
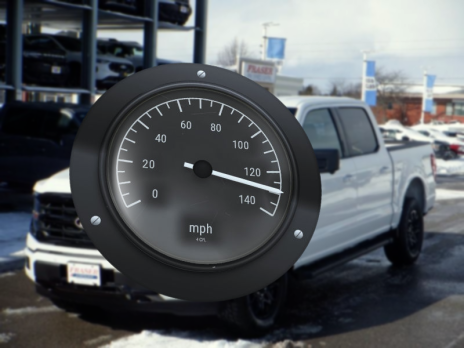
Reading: mph 130
